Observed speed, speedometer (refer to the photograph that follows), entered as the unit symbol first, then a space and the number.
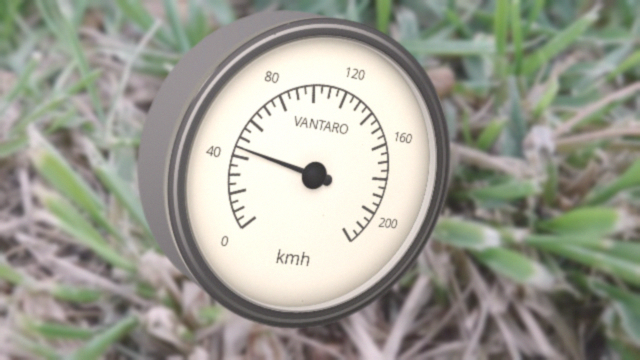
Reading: km/h 45
